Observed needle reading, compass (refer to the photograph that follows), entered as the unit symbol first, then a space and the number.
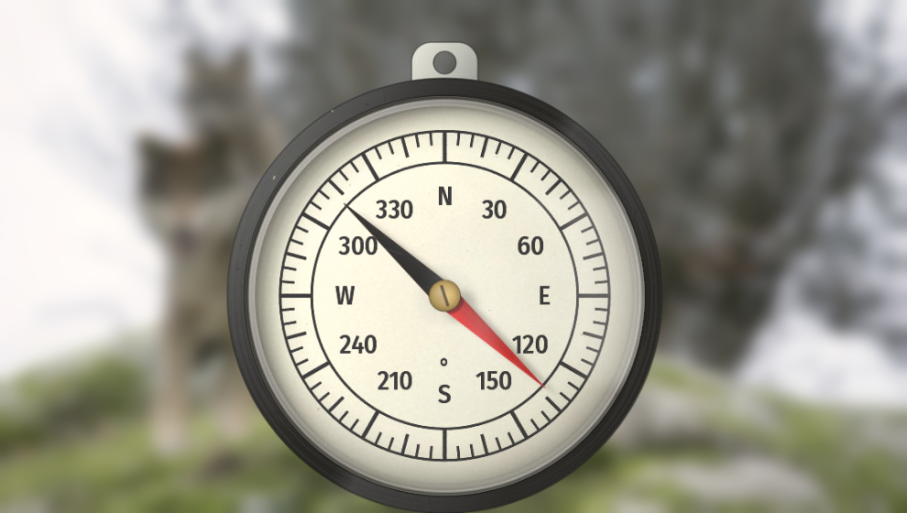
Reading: ° 132.5
